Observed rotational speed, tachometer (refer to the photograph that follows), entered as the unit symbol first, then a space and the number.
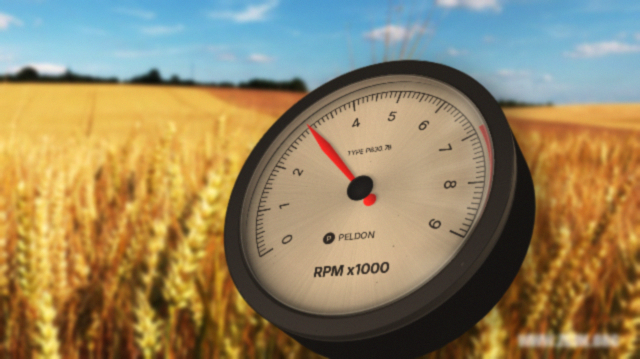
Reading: rpm 3000
